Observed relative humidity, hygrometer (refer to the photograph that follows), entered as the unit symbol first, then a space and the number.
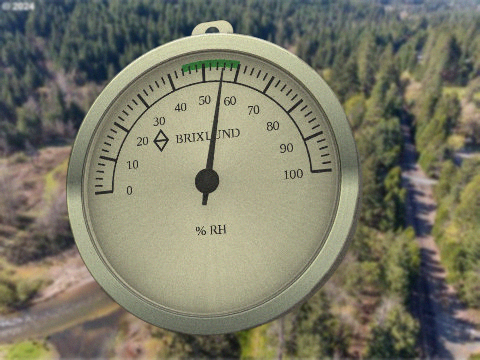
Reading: % 56
